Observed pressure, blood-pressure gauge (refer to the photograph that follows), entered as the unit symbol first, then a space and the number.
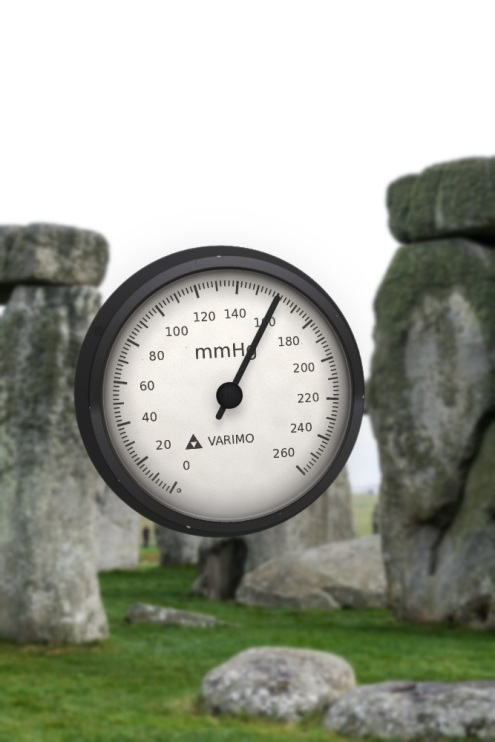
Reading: mmHg 160
